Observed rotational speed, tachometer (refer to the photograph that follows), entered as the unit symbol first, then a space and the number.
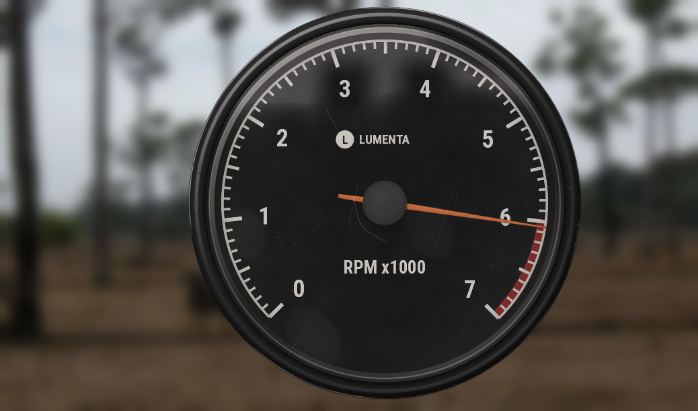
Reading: rpm 6050
